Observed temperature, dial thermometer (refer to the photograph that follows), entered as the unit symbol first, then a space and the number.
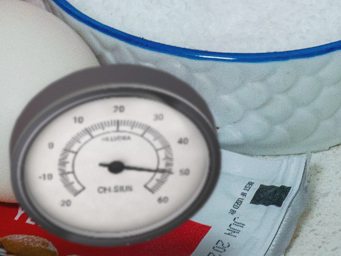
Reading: °C 50
